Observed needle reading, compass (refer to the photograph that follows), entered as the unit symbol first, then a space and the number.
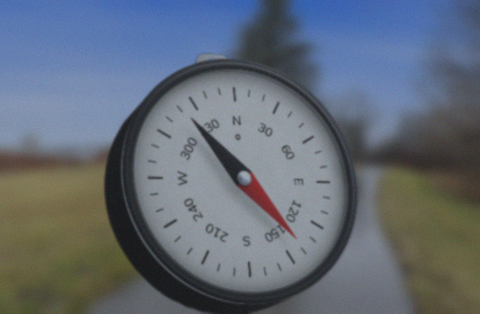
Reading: ° 140
